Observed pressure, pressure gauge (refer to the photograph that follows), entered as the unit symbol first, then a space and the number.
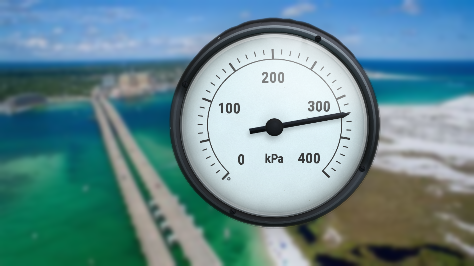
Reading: kPa 320
